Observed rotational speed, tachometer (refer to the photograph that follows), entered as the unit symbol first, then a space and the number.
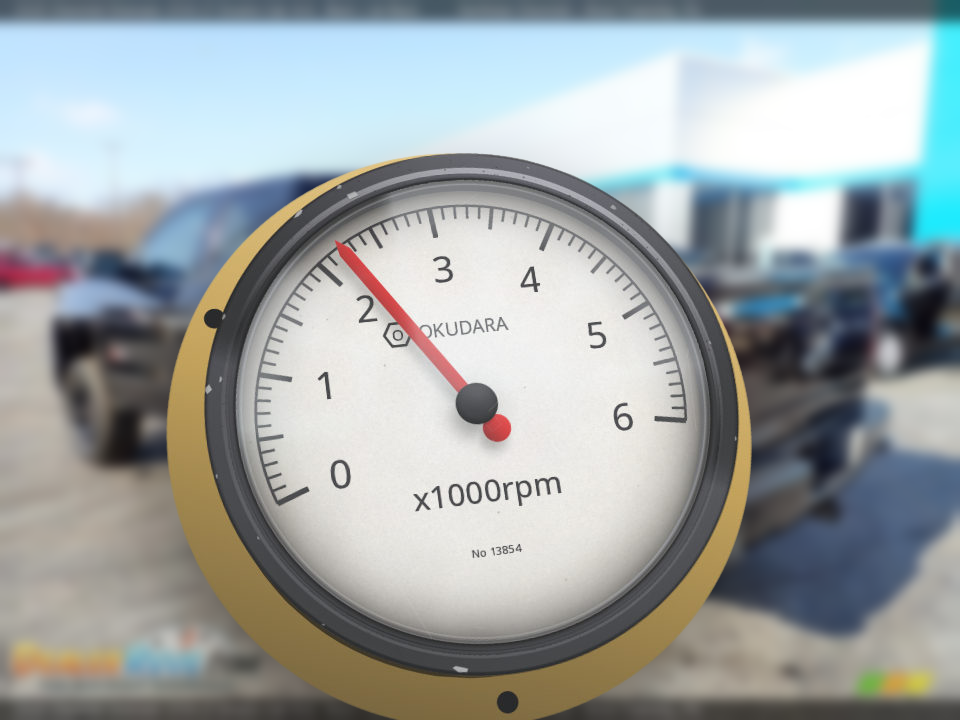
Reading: rpm 2200
